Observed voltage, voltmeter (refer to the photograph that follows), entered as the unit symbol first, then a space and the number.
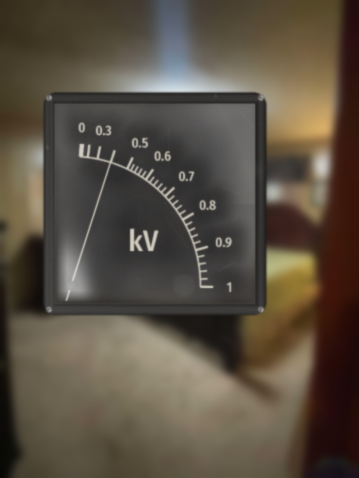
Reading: kV 0.4
